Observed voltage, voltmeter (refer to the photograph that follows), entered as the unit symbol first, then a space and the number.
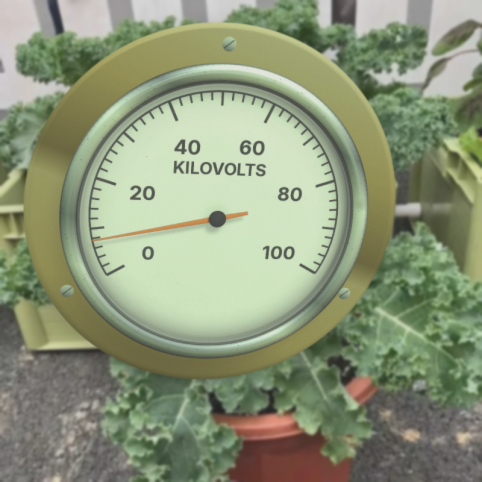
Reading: kV 8
